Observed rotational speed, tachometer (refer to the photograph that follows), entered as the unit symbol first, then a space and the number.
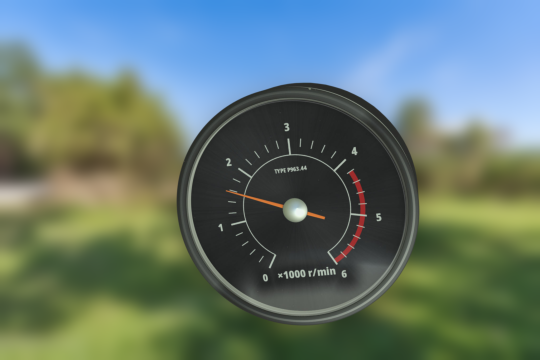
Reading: rpm 1600
